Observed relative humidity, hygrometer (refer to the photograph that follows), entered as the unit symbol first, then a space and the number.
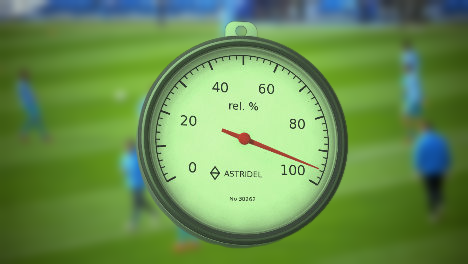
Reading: % 96
